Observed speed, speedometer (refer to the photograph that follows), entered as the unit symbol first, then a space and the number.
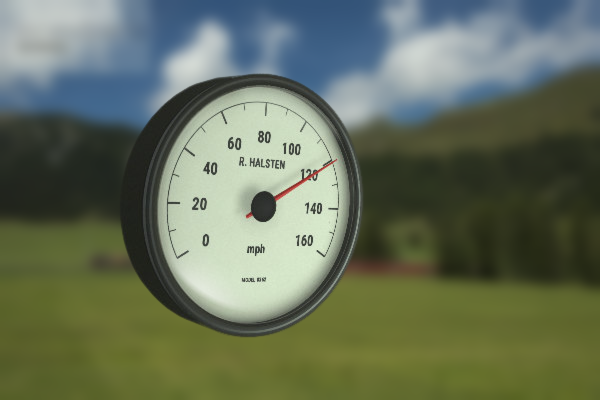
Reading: mph 120
